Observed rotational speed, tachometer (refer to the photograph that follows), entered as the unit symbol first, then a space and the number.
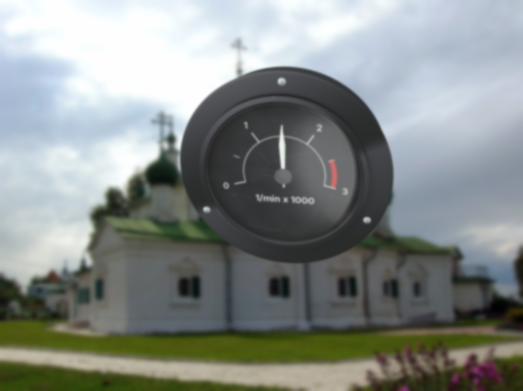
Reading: rpm 1500
